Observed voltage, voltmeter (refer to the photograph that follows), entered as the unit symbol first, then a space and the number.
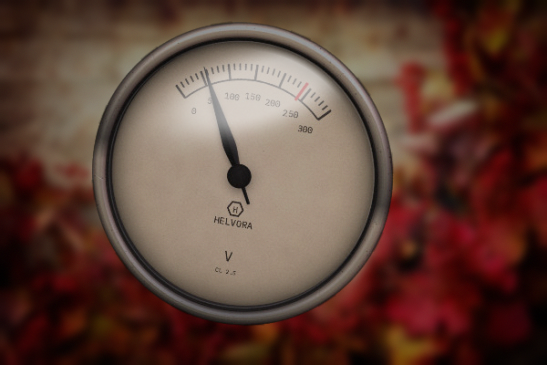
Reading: V 60
